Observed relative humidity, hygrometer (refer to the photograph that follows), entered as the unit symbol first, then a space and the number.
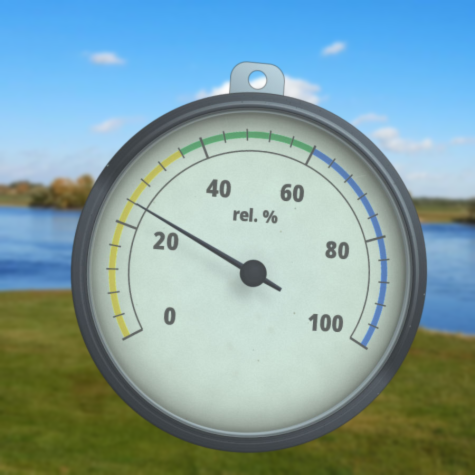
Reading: % 24
